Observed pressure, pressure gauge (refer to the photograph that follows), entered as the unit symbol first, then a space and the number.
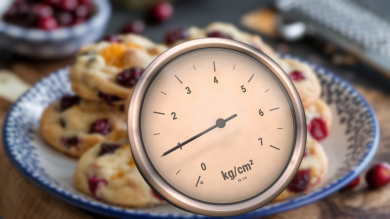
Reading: kg/cm² 1
